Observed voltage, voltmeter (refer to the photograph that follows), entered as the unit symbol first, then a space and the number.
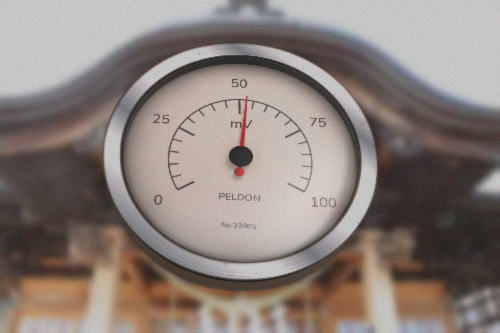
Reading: mV 52.5
